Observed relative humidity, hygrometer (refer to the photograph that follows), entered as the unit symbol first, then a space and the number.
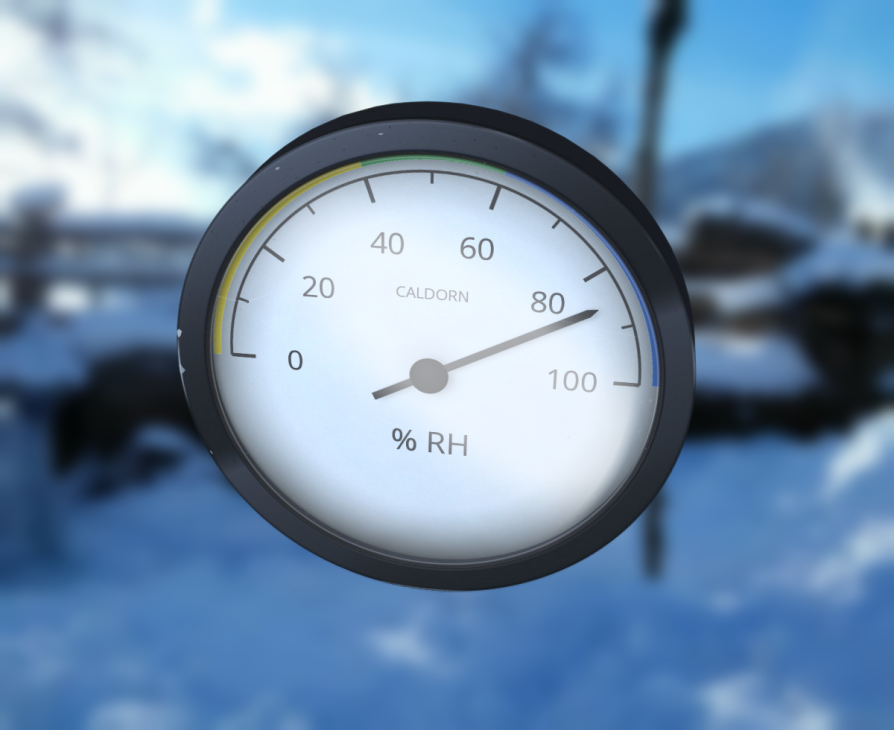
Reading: % 85
